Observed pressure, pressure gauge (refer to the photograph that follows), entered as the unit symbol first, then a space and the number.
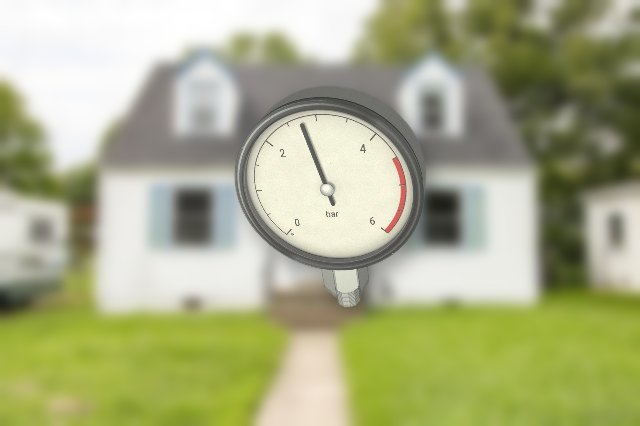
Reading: bar 2.75
